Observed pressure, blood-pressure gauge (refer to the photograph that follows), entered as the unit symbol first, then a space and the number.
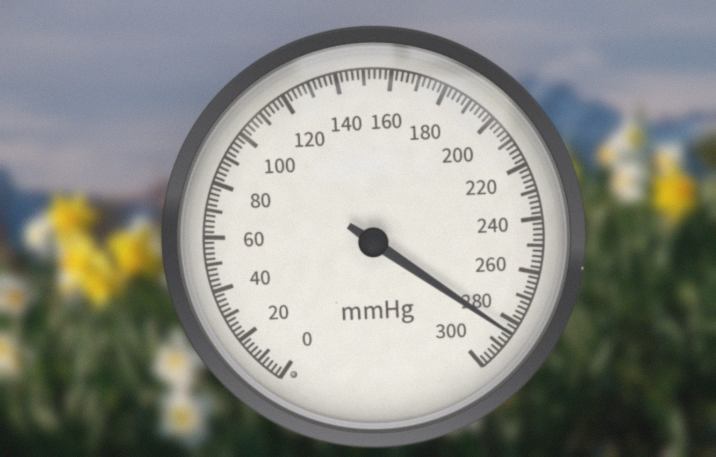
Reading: mmHg 284
